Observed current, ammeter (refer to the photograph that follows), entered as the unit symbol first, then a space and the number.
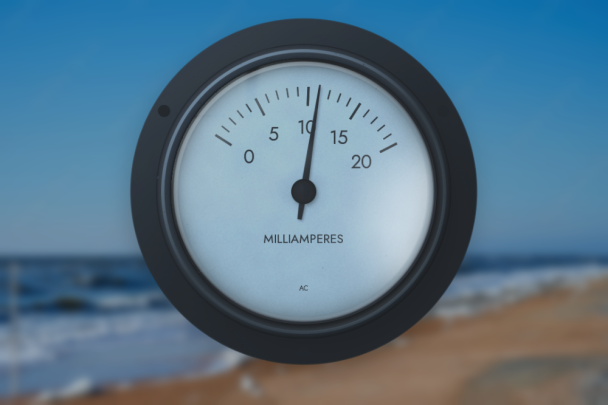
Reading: mA 11
